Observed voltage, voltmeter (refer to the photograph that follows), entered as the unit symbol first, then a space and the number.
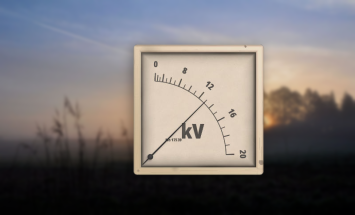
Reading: kV 13
